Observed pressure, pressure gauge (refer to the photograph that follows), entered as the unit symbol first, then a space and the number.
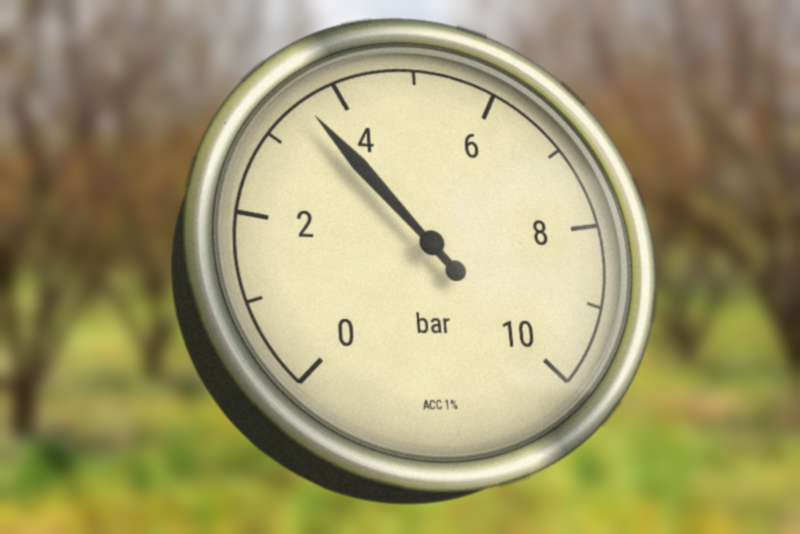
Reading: bar 3.5
